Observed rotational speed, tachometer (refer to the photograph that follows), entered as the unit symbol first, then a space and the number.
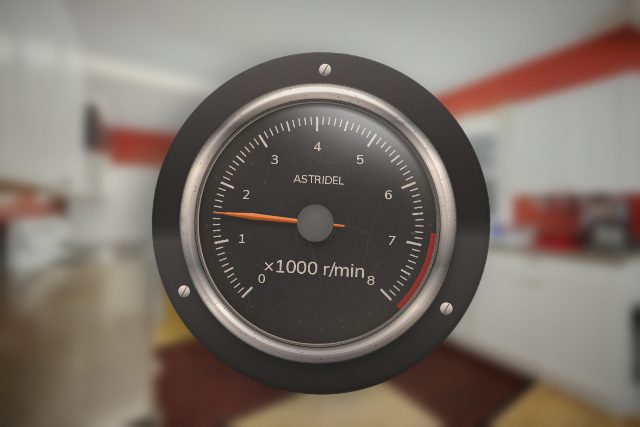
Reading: rpm 1500
